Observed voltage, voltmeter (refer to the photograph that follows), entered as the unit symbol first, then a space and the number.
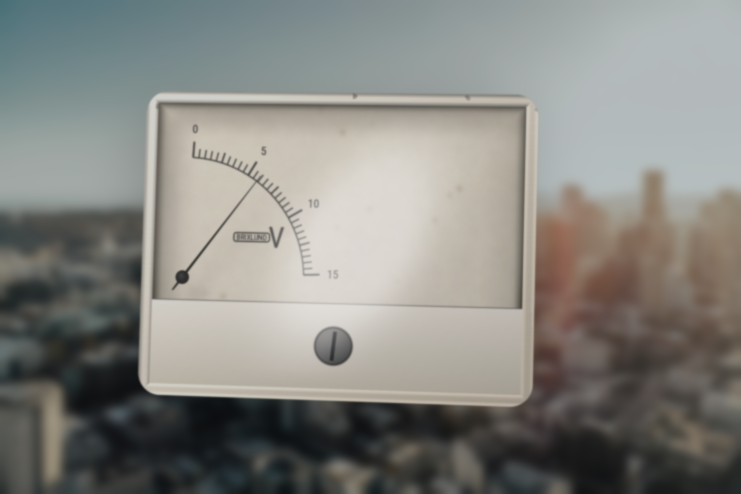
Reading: V 6
